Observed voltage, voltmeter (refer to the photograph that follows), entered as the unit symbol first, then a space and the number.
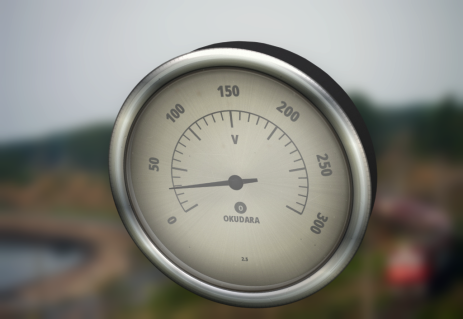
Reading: V 30
